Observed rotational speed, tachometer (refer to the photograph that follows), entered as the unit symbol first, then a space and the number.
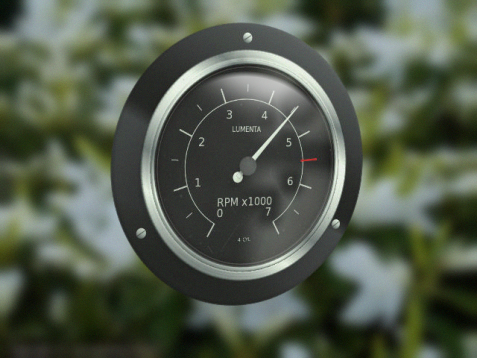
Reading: rpm 4500
